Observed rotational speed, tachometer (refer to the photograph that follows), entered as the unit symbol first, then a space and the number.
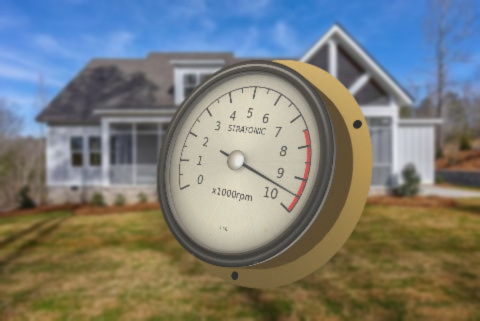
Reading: rpm 9500
